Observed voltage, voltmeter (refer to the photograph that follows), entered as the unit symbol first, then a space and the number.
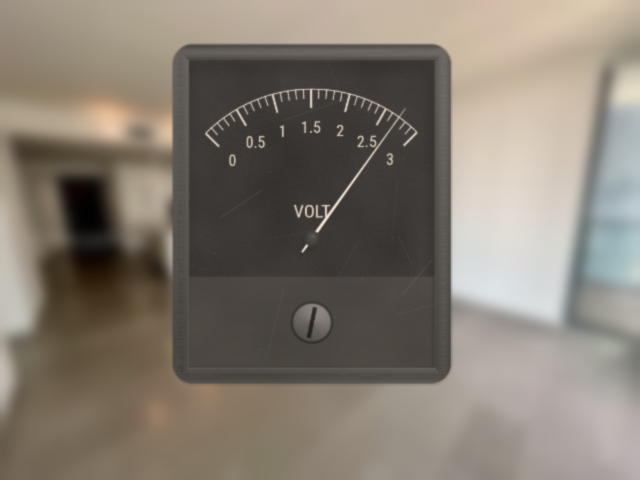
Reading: V 2.7
